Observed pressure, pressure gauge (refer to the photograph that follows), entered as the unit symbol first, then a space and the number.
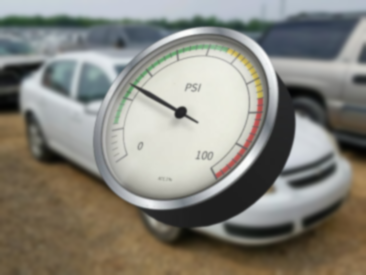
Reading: psi 24
